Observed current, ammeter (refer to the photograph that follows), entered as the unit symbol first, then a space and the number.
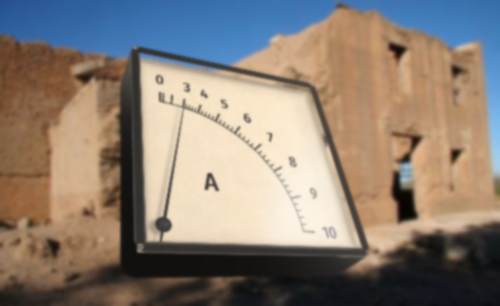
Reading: A 3
